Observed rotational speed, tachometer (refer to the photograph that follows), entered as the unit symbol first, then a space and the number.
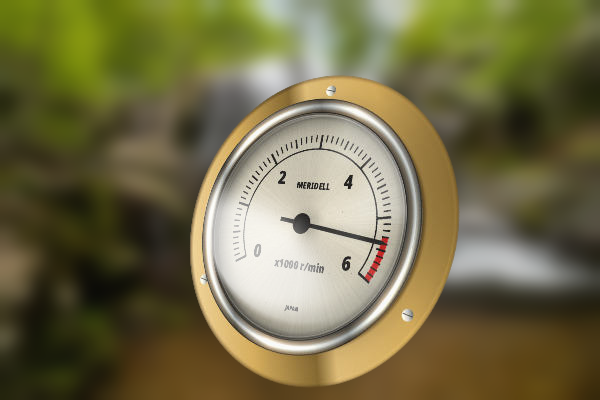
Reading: rpm 5400
